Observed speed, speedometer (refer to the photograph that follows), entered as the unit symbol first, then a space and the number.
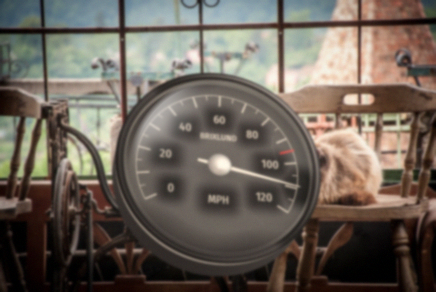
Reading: mph 110
